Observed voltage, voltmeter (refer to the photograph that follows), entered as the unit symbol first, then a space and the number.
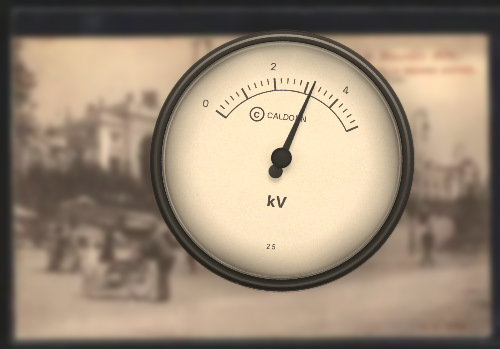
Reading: kV 3.2
